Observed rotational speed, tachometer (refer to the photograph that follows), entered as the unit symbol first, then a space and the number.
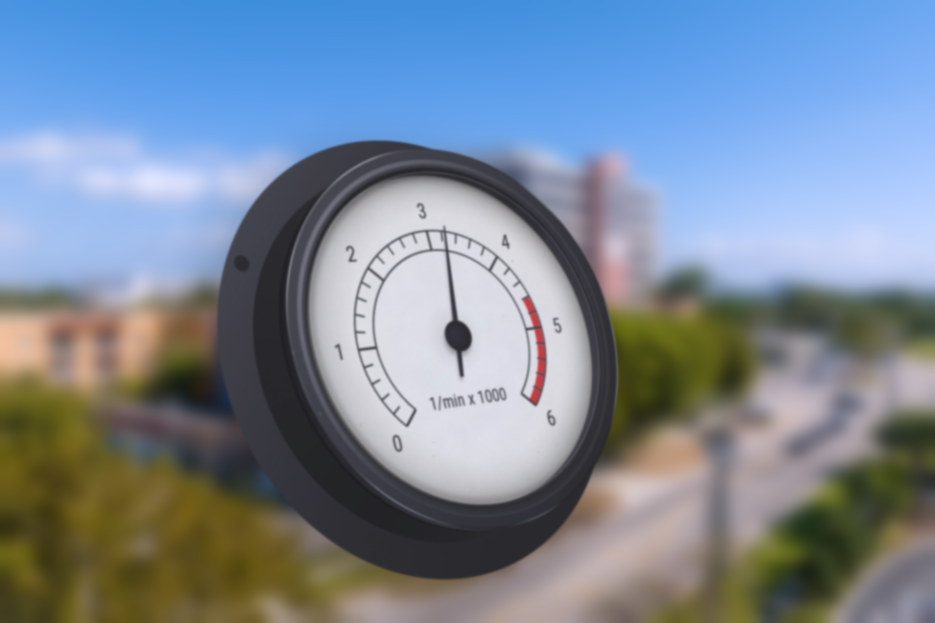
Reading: rpm 3200
